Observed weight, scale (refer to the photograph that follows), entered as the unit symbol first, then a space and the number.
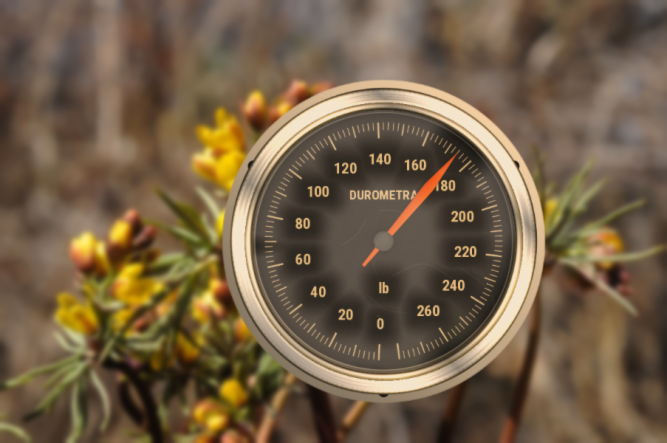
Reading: lb 174
